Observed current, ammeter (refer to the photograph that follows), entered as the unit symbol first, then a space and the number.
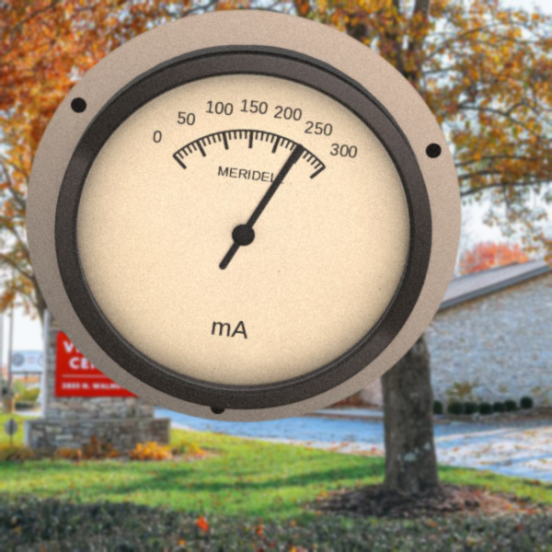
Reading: mA 240
